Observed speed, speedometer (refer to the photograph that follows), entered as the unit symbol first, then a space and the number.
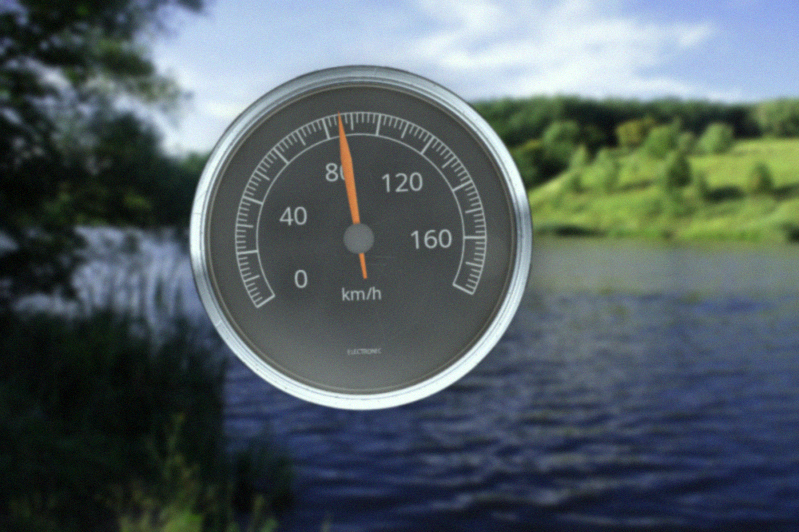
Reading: km/h 86
